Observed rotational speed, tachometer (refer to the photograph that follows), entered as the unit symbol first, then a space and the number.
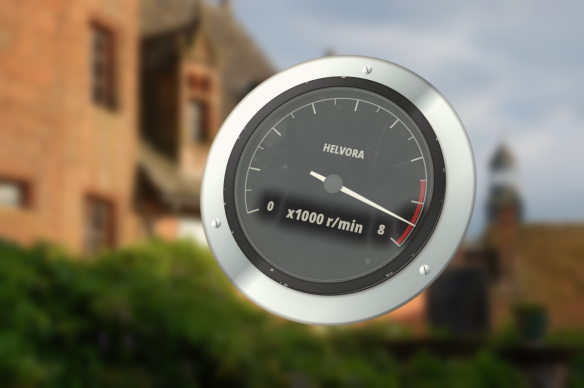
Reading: rpm 7500
